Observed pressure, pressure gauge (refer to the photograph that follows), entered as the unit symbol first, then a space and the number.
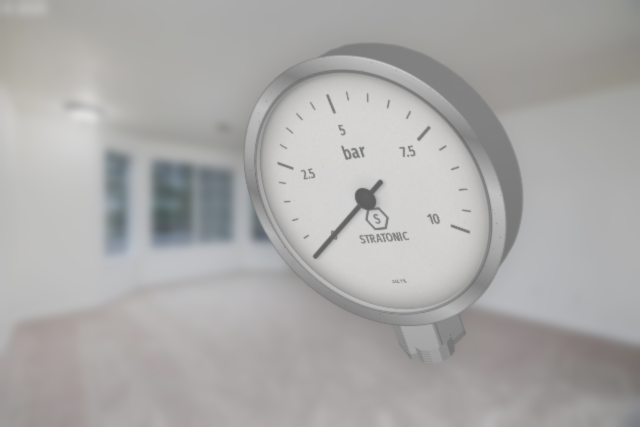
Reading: bar 0
